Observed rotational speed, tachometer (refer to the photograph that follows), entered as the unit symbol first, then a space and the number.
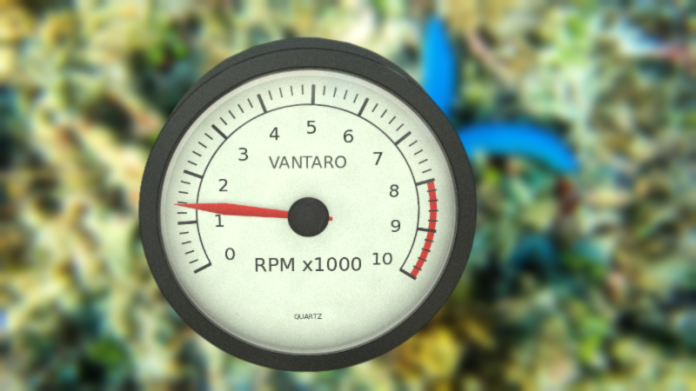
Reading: rpm 1400
